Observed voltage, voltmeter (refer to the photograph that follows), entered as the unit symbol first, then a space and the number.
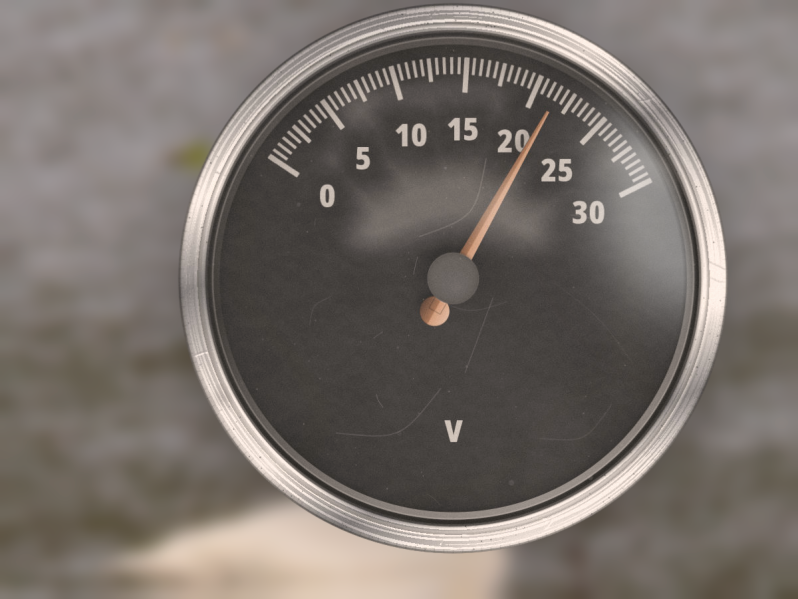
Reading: V 21.5
